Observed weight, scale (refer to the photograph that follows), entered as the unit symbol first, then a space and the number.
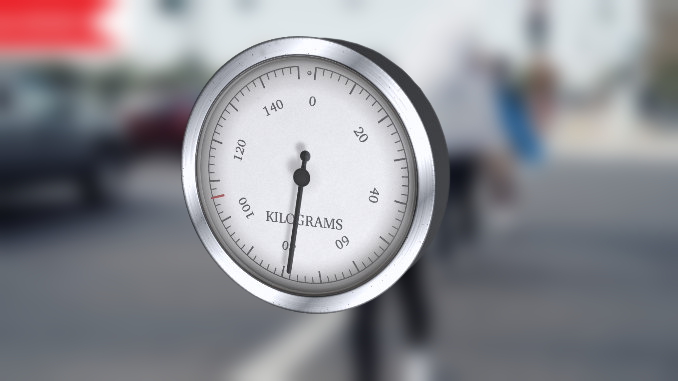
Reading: kg 78
